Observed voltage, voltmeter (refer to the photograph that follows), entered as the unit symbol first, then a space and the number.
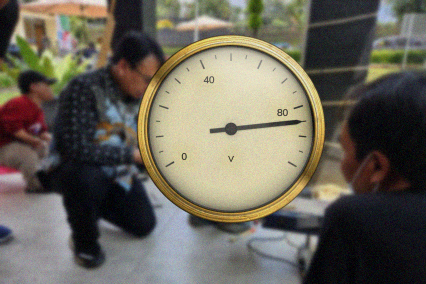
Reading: V 85
